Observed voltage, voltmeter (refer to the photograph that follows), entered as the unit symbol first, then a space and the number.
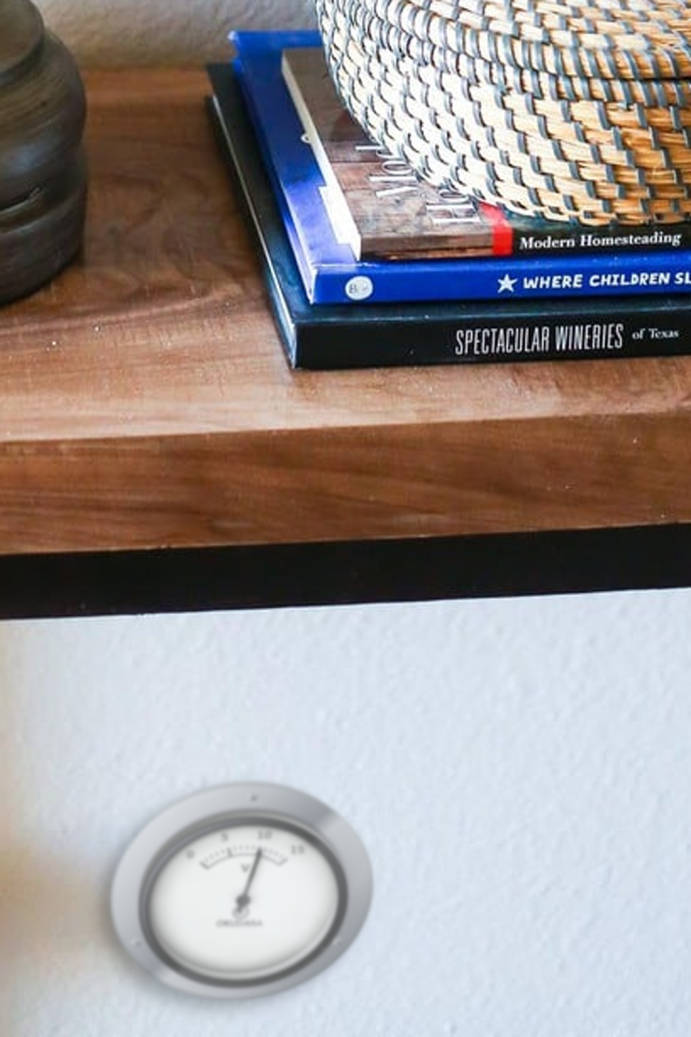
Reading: V 10
